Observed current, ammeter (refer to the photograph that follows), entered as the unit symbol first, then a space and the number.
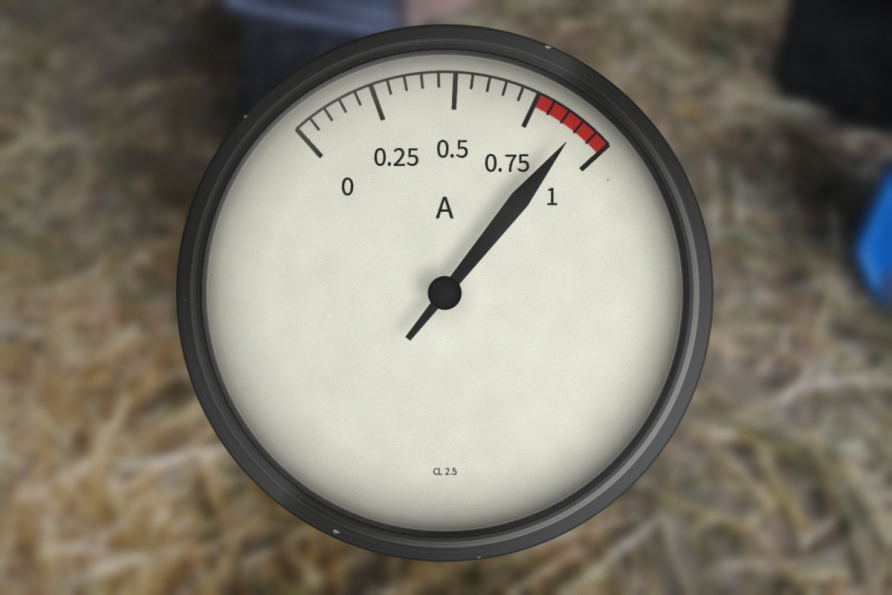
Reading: A 0.9
